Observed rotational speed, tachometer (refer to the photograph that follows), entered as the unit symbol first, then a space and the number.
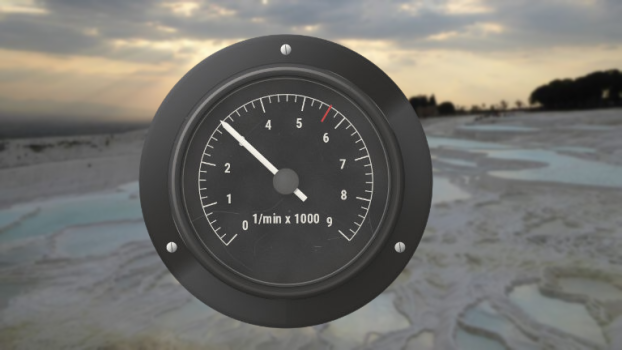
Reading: rpm 3000
